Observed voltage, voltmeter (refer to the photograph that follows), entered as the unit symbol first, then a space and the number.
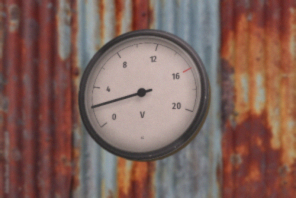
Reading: V 2
